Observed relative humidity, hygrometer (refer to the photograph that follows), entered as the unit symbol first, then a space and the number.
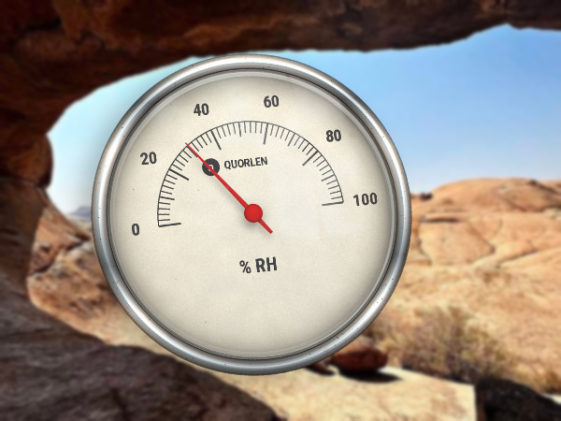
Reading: % 30
